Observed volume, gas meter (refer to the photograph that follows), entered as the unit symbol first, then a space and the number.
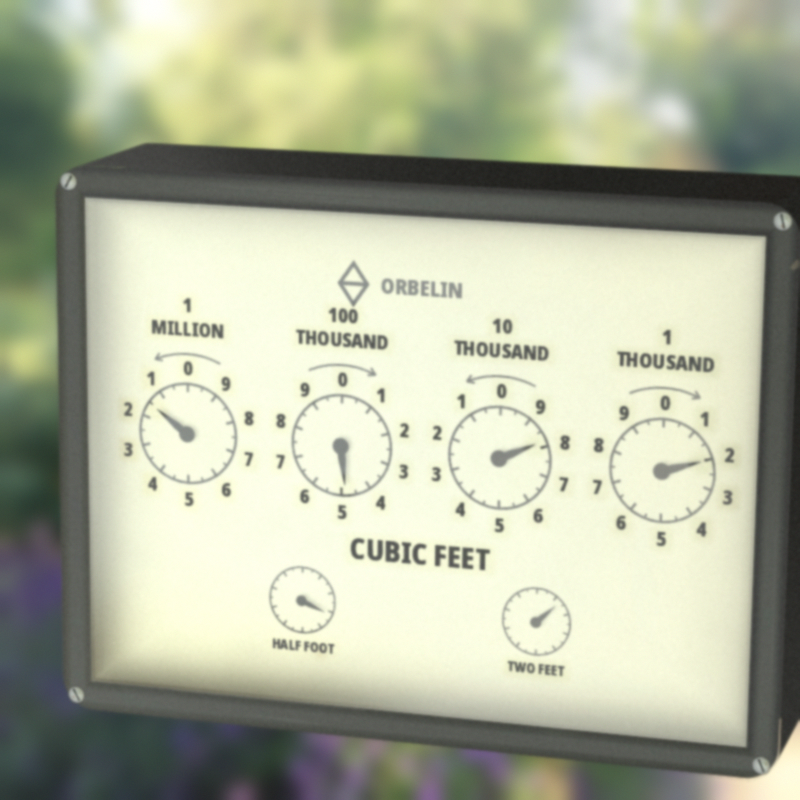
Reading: ft³ 148200
